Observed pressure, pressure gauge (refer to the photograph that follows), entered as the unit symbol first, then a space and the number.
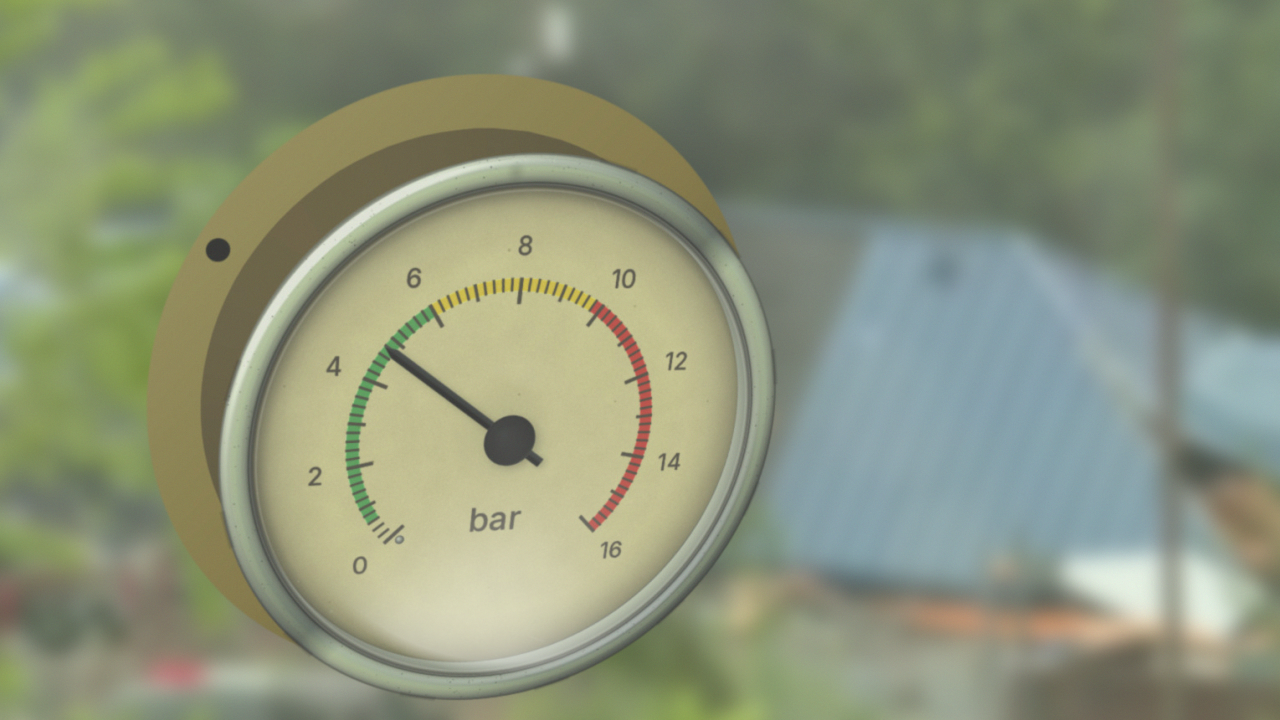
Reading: bar 4.8
